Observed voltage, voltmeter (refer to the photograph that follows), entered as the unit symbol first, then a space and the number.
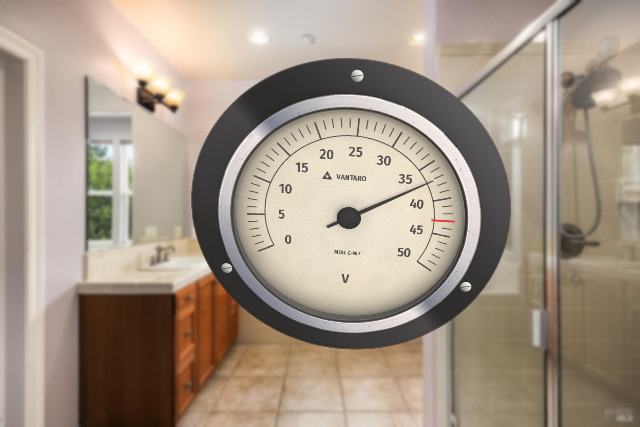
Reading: V 37
